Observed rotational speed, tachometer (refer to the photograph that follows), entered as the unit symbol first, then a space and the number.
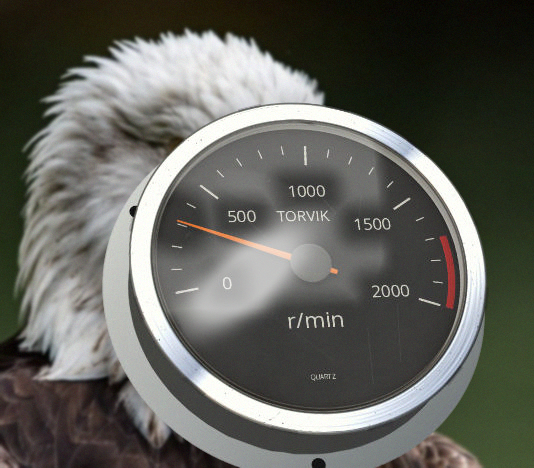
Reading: rpm 300
